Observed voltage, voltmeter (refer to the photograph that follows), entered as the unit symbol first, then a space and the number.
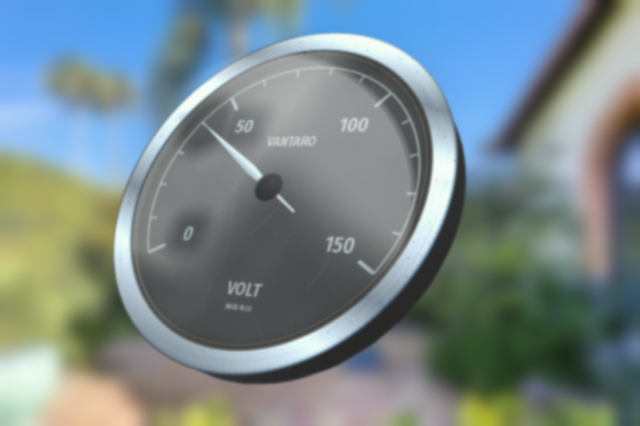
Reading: V 40
